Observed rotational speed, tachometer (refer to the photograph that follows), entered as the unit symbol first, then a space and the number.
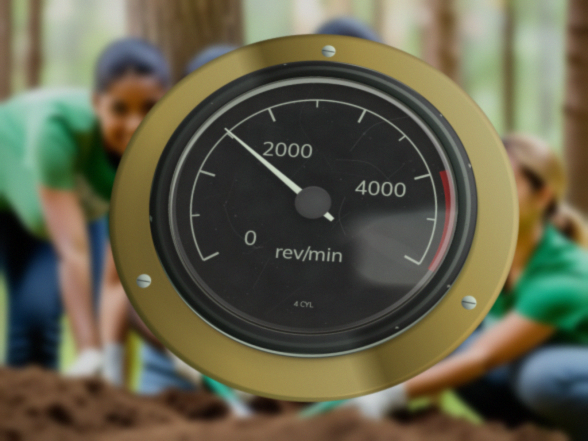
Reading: rpm 1500
